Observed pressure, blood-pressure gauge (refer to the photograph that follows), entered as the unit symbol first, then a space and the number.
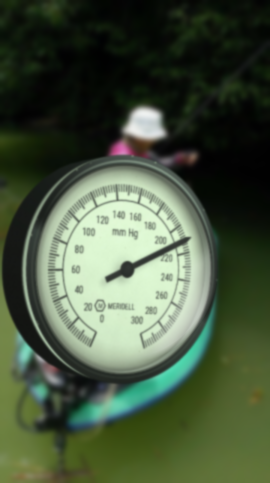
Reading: mmHg 210
